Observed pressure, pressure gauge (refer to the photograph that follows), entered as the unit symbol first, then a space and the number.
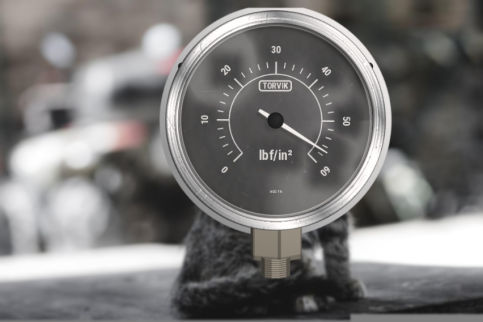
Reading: psi 57
